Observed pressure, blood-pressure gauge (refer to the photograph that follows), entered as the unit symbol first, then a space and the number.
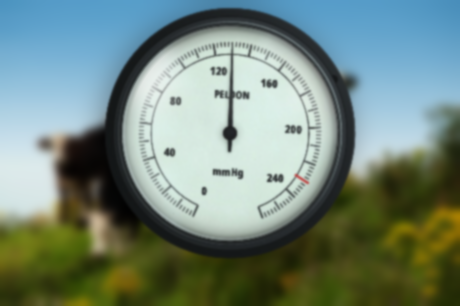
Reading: mmHg 130
